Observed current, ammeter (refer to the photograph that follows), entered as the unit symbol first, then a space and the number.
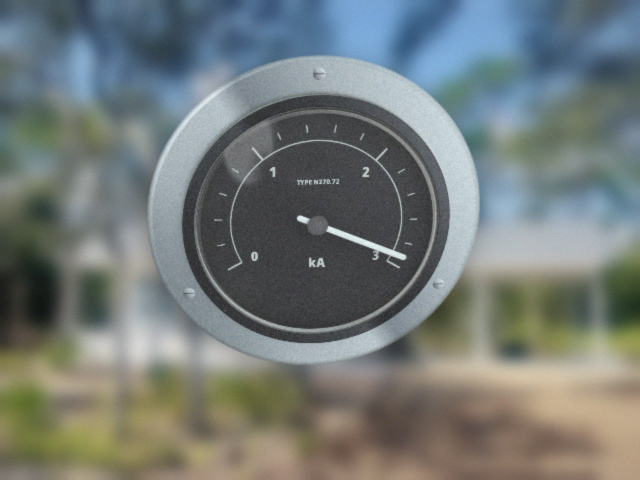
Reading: kA 2.9
